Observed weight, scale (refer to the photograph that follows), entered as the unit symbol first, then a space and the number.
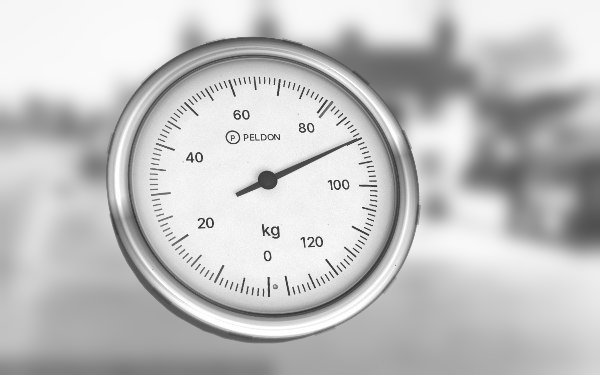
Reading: kg 90
